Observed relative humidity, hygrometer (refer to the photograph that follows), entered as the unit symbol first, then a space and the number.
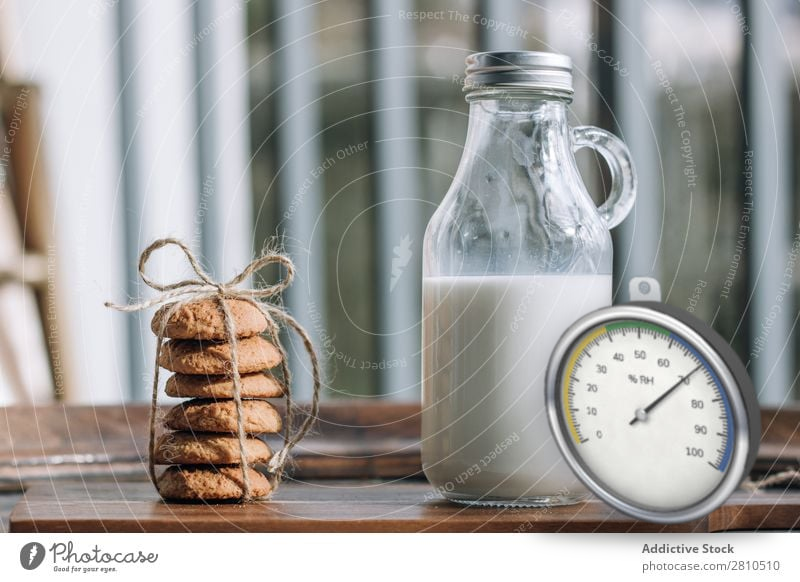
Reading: % 70
